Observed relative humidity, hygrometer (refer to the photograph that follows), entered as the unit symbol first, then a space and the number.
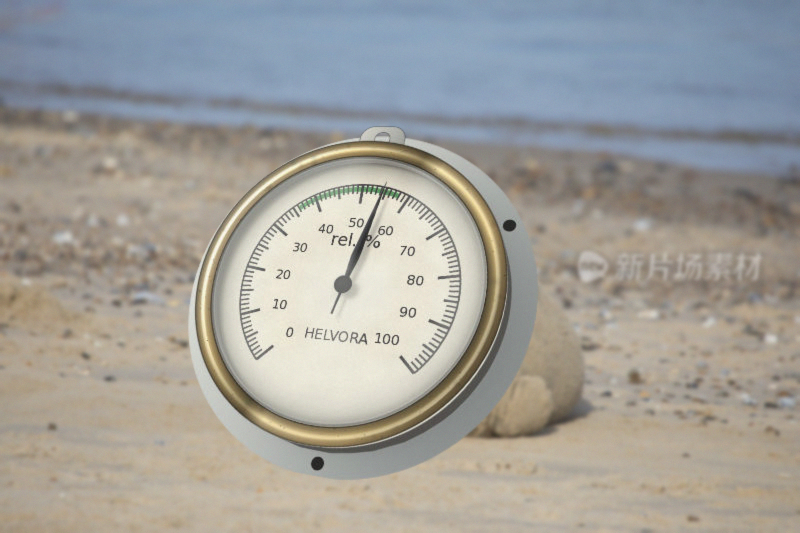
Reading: % 55
